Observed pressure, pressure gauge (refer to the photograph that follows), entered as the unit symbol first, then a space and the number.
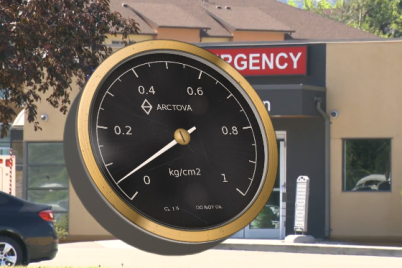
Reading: kg/cm² 0.05
